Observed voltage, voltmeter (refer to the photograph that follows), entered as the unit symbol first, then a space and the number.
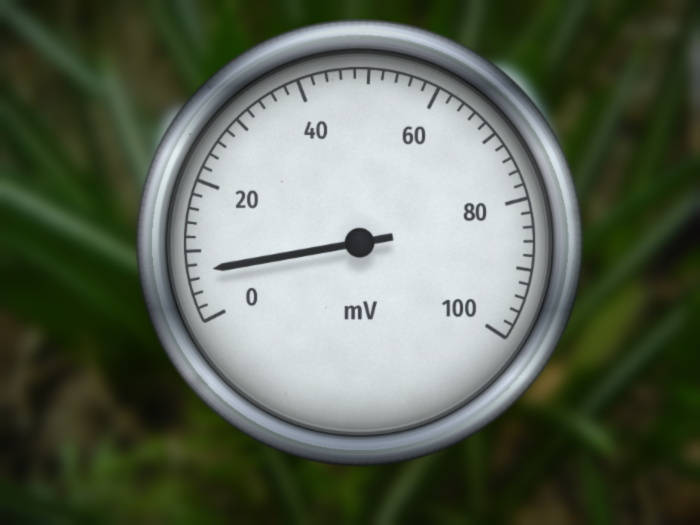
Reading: mV 7
